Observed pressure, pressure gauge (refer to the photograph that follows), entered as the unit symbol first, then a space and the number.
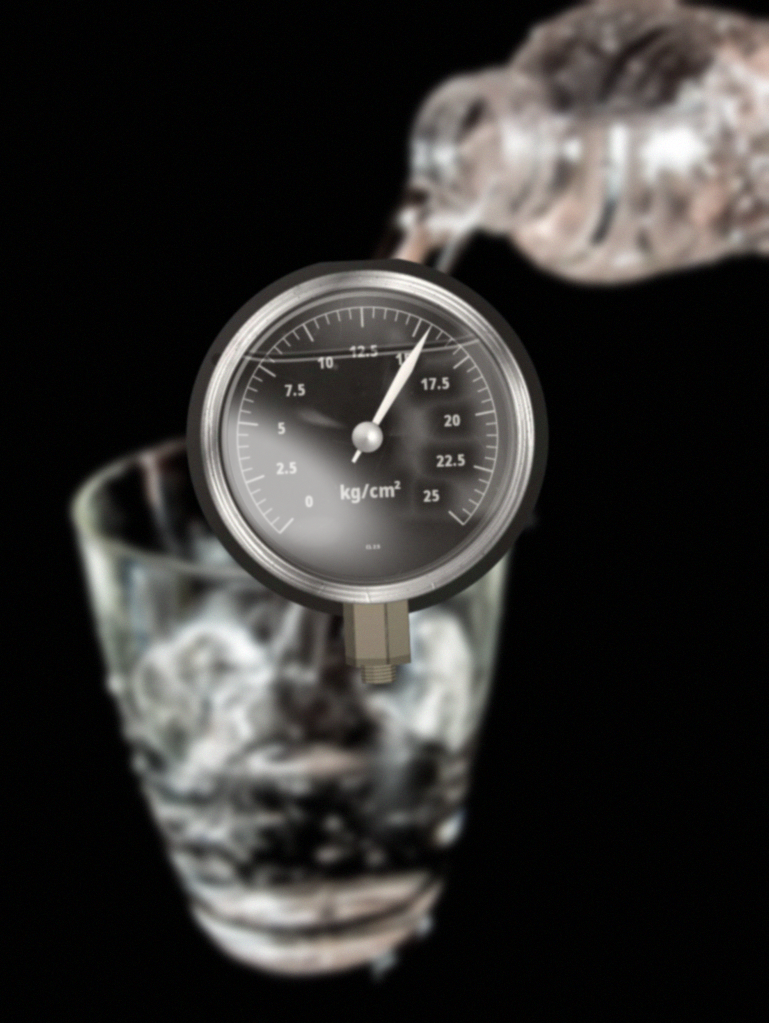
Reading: kg/cm² 15.5
